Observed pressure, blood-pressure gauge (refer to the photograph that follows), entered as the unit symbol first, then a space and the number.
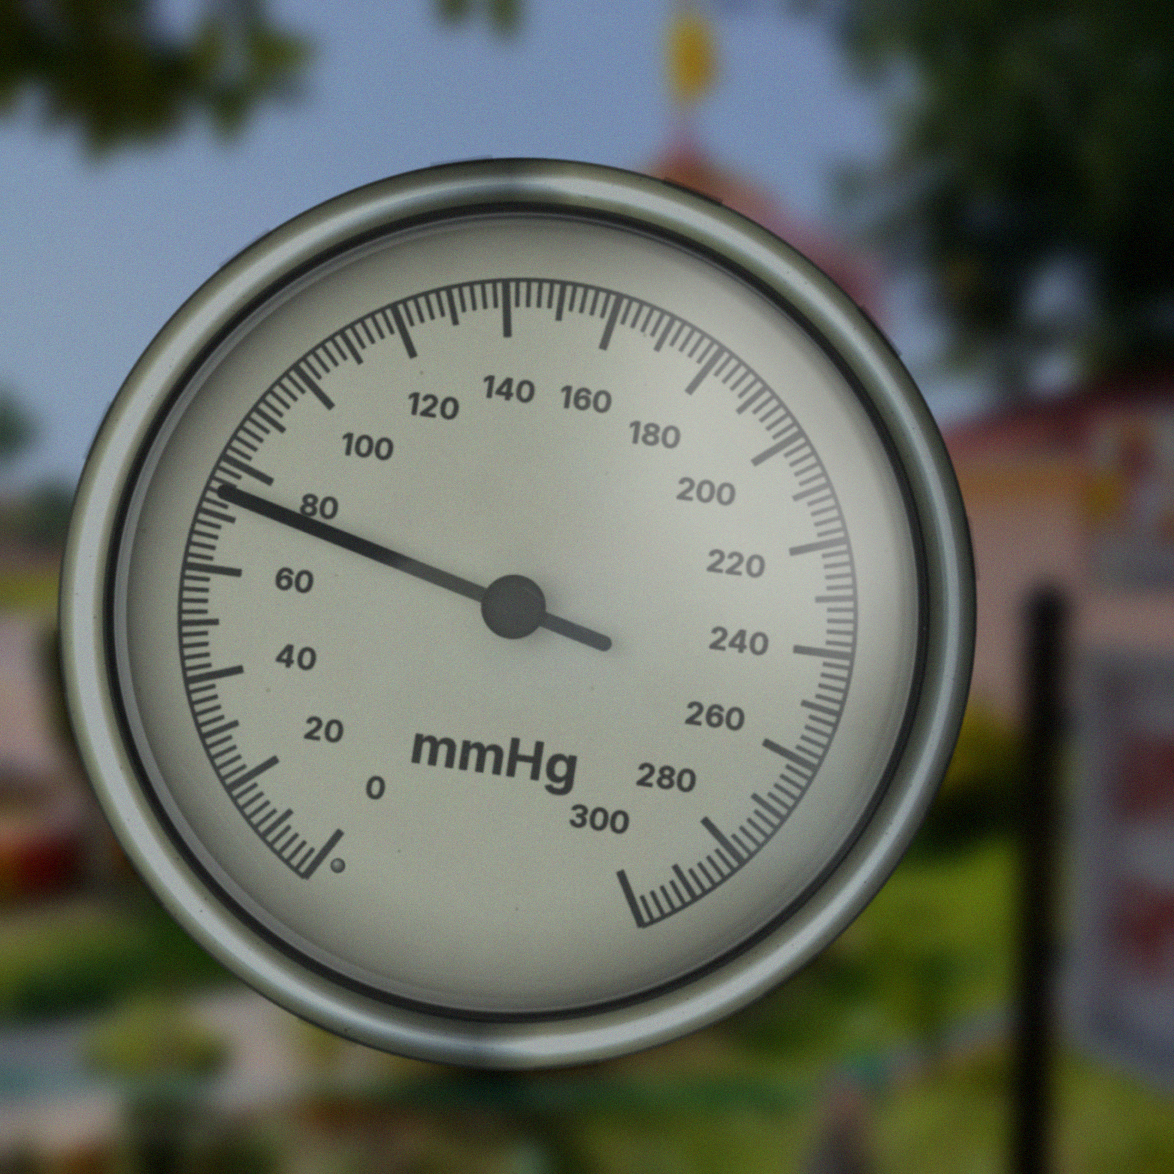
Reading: mmHg 74
